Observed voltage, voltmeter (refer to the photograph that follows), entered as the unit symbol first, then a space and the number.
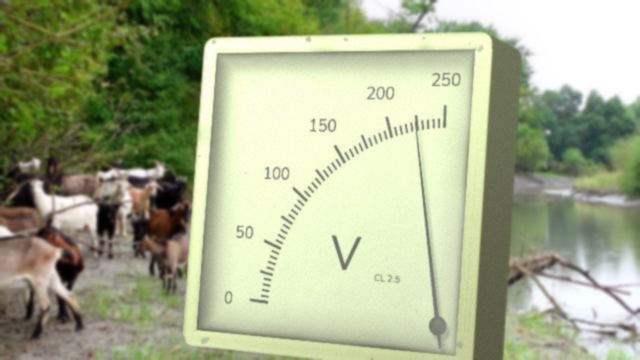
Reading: V 225
